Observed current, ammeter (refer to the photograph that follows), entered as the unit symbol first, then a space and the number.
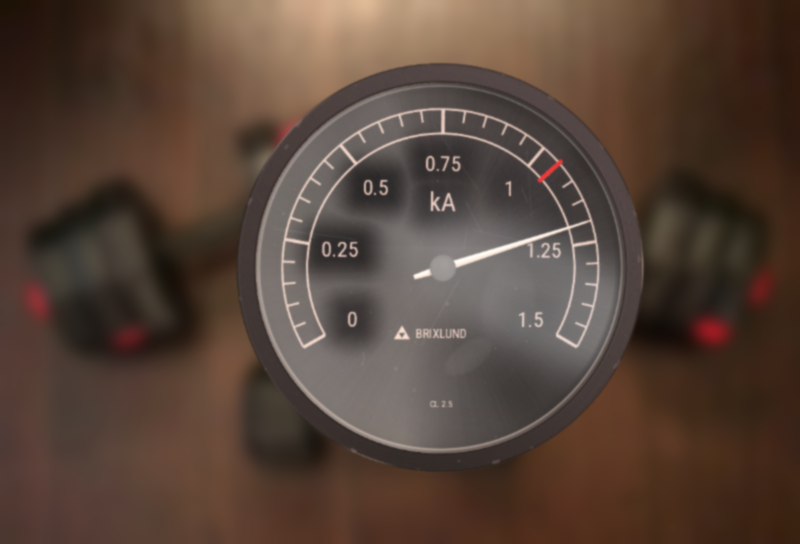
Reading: kA 1.2
